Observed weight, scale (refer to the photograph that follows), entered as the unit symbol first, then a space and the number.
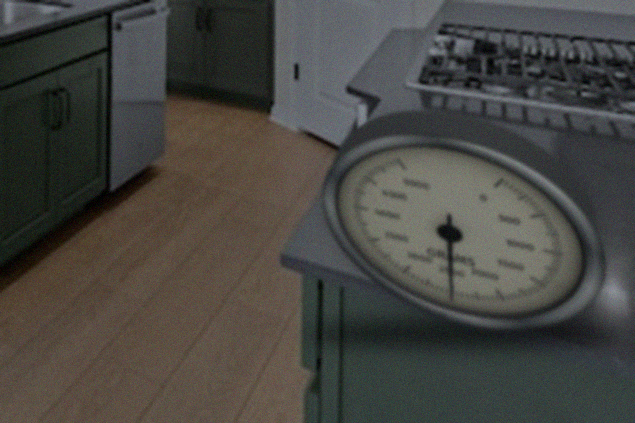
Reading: g 2500
